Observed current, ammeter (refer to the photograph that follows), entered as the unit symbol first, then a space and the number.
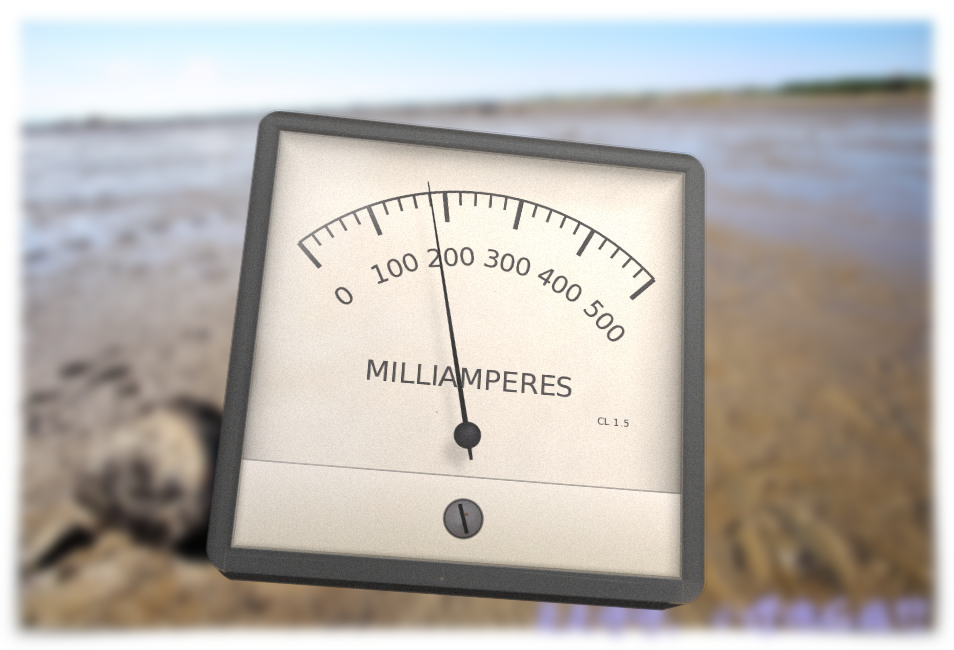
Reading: mA 180
